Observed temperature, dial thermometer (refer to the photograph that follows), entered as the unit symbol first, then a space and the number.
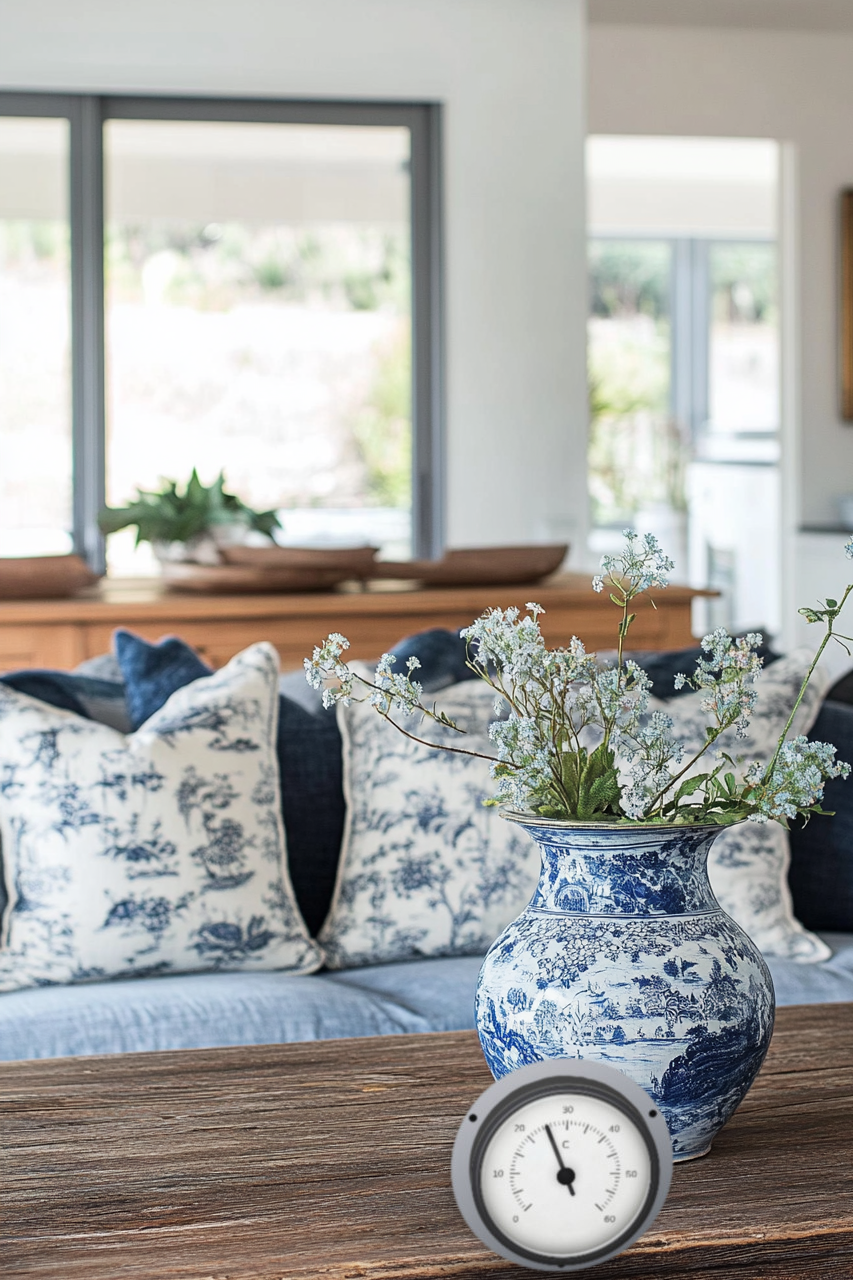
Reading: °C 25
